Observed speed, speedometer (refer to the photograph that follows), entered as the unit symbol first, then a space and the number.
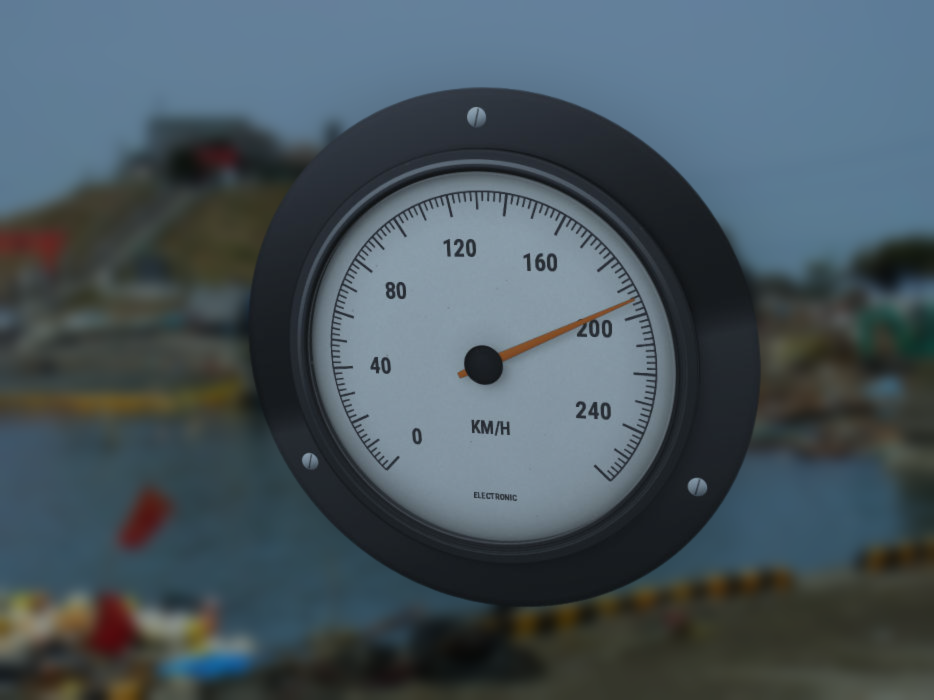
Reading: km/h 194
